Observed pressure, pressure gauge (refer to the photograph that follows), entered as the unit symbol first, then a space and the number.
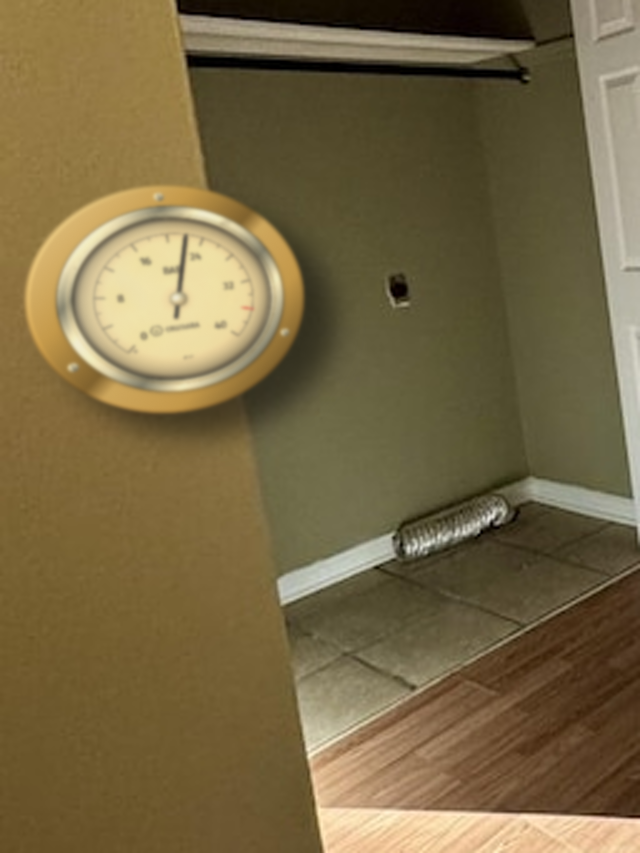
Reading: bar 22
